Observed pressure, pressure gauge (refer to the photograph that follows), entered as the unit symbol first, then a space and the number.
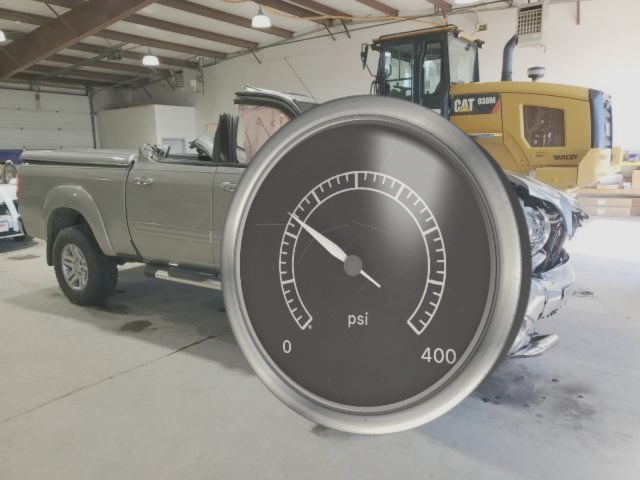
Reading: psi 120
